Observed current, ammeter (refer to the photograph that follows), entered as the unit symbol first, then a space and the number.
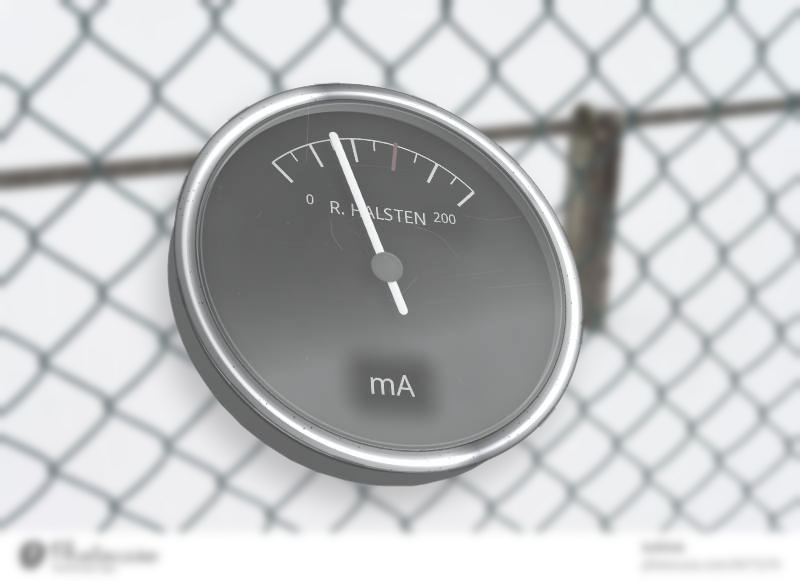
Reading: mA 60
